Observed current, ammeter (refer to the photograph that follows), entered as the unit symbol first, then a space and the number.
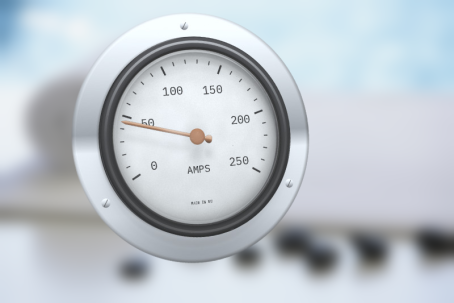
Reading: A 45
